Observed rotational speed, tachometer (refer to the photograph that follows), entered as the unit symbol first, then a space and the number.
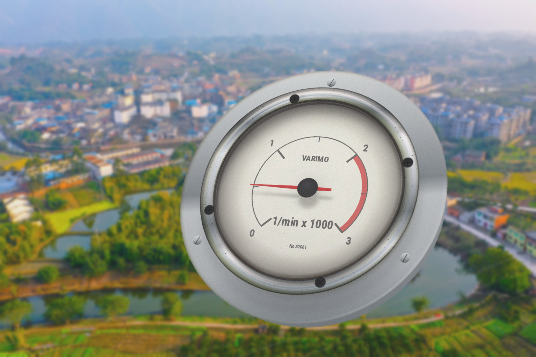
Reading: rpm 500
